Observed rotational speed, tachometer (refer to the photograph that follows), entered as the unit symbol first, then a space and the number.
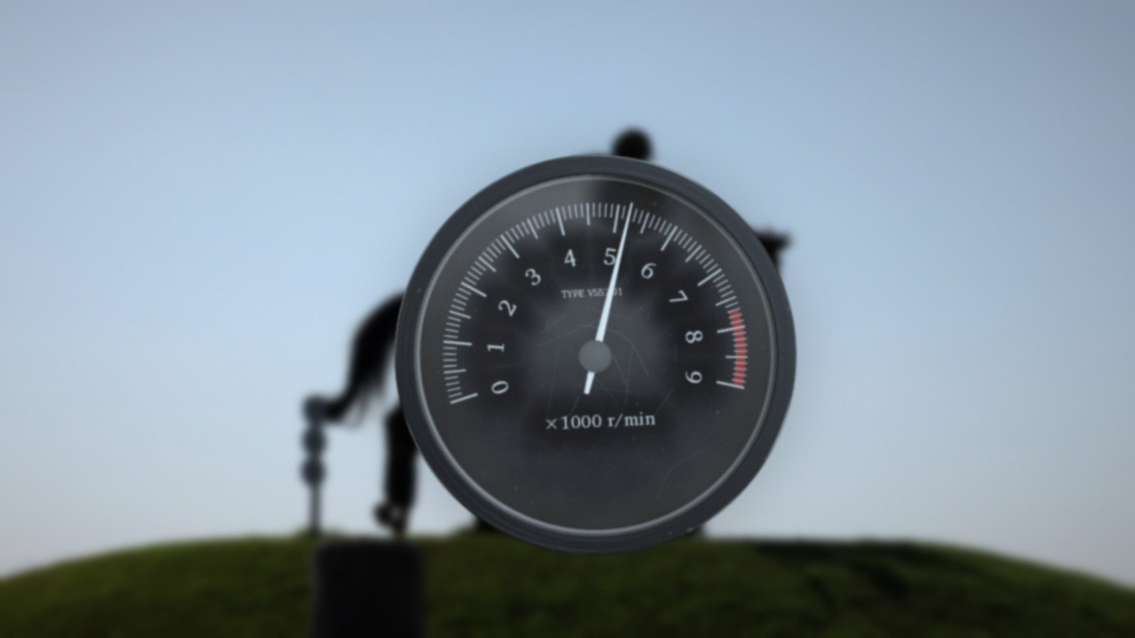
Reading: rpm 5200
